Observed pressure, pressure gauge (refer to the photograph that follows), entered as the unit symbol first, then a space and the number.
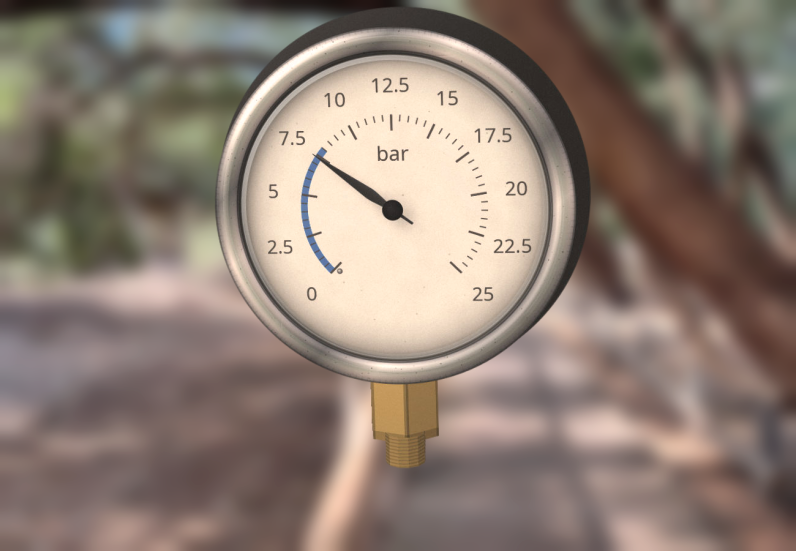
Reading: bar 7.5
